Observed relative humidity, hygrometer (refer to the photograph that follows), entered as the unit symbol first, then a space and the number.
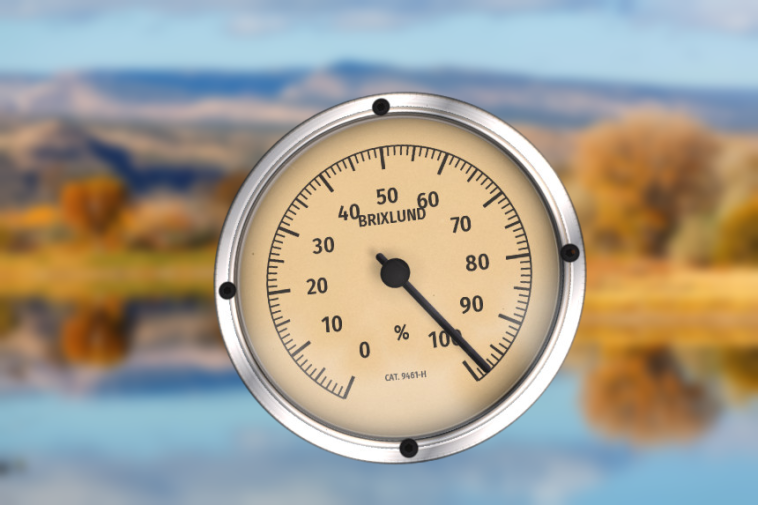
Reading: % 98
